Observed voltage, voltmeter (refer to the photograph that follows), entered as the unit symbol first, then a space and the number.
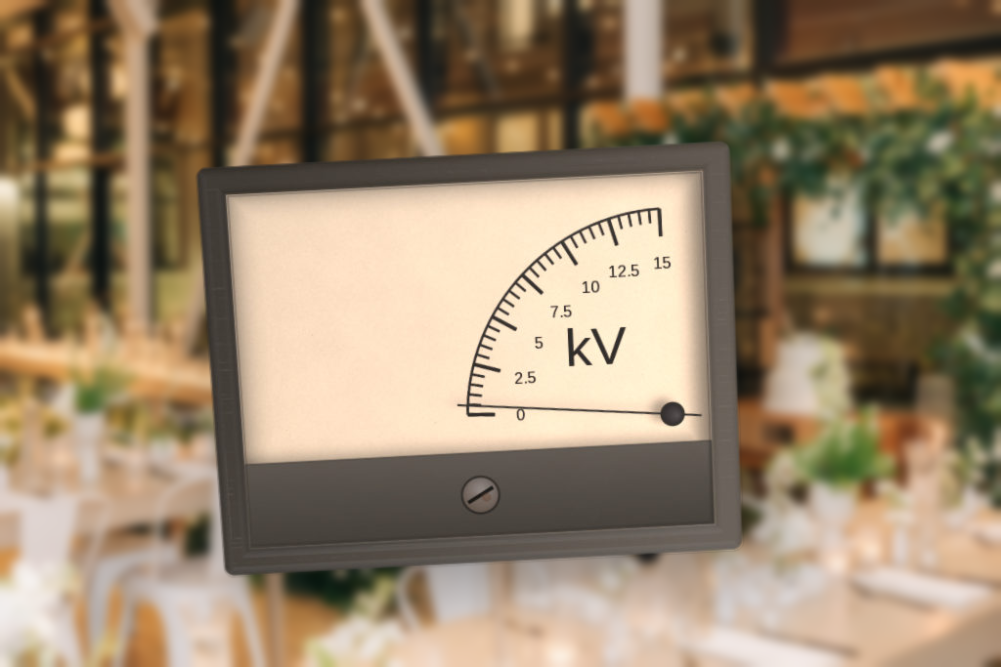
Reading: kV 0.5
